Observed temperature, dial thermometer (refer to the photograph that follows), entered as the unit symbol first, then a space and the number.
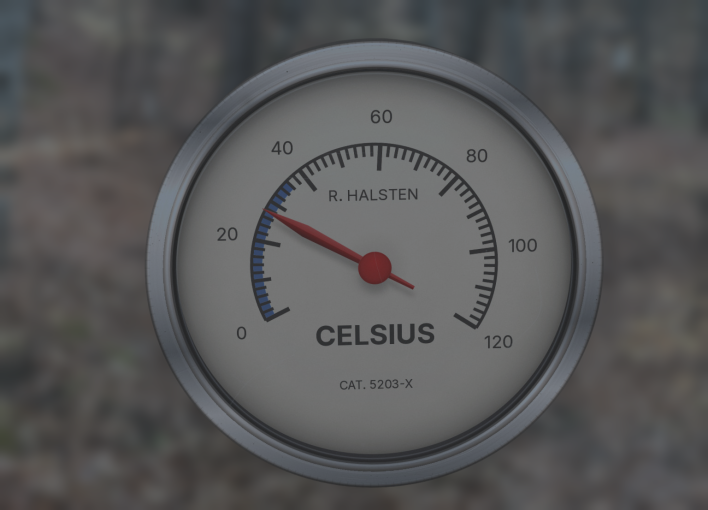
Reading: °C 28
